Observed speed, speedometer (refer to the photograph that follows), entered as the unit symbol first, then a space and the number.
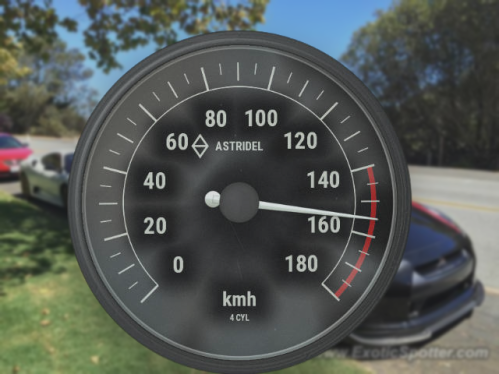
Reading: km/h 155
